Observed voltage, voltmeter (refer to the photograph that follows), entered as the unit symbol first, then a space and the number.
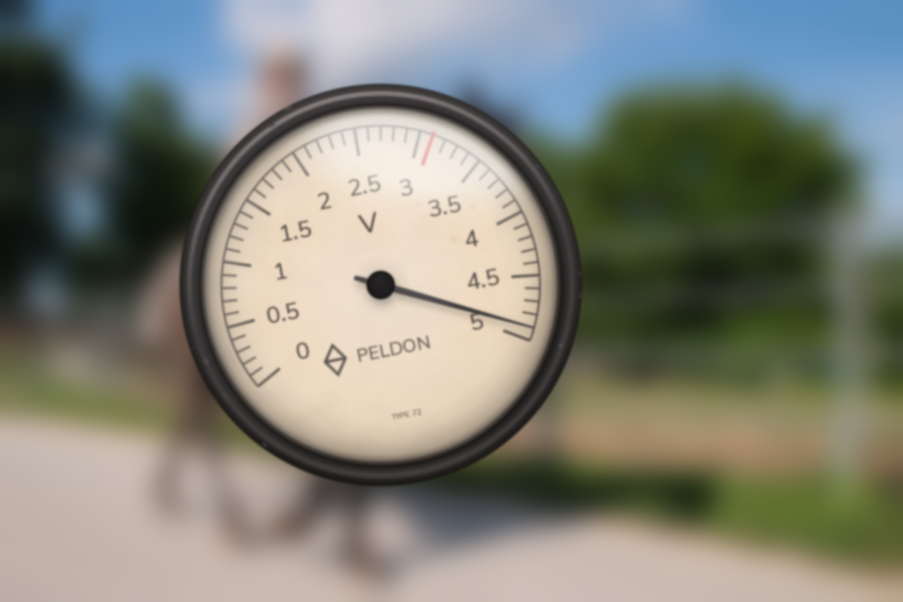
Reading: V 4.9
